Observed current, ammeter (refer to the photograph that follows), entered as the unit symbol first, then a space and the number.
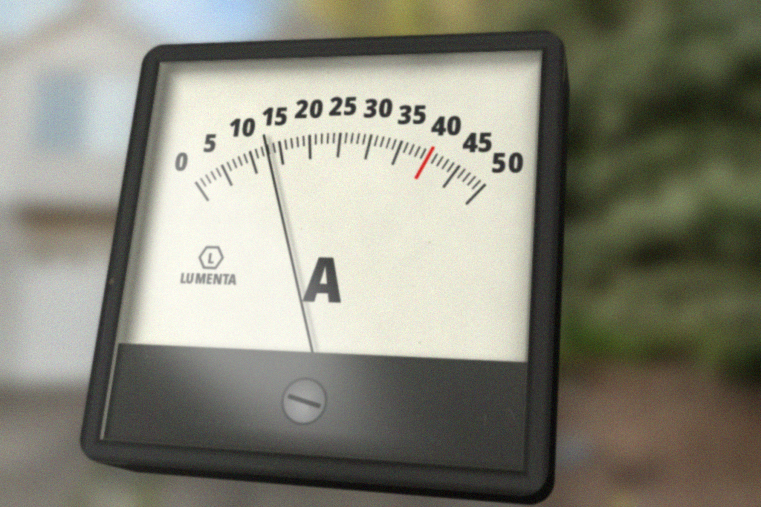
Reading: A 13
